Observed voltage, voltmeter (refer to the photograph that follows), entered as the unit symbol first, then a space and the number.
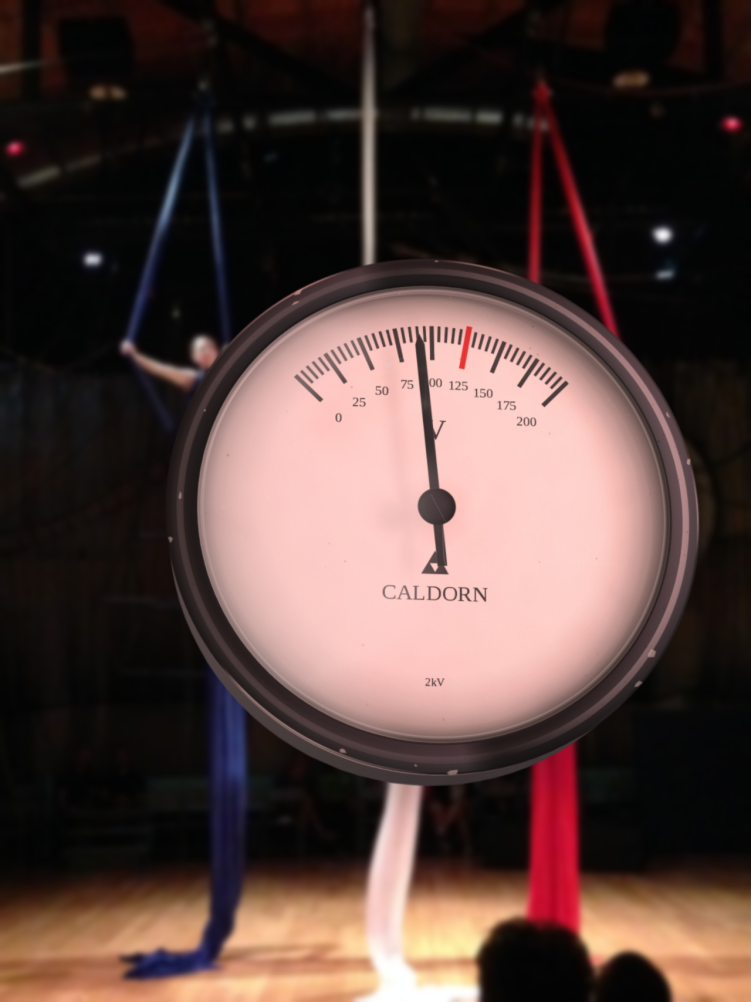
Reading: V 90
